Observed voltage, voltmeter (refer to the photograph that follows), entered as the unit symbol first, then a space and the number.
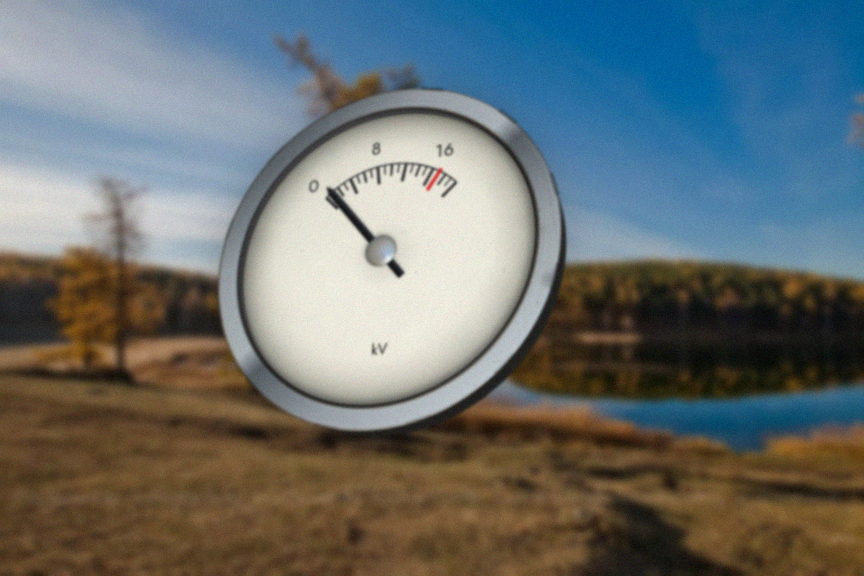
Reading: kV 1
